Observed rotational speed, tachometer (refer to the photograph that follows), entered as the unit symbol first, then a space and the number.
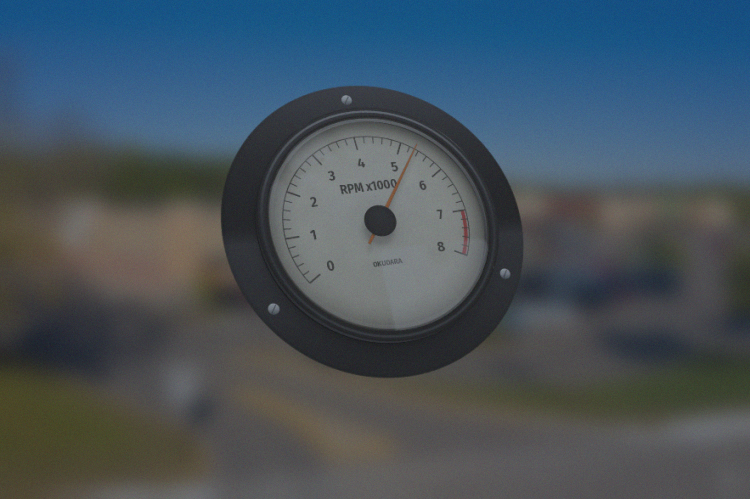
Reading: rpm 5300
